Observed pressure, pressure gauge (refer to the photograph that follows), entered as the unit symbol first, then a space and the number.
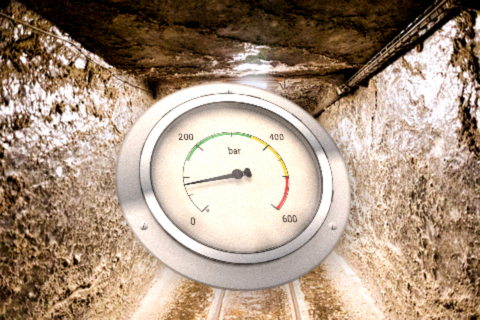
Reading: bar 75
